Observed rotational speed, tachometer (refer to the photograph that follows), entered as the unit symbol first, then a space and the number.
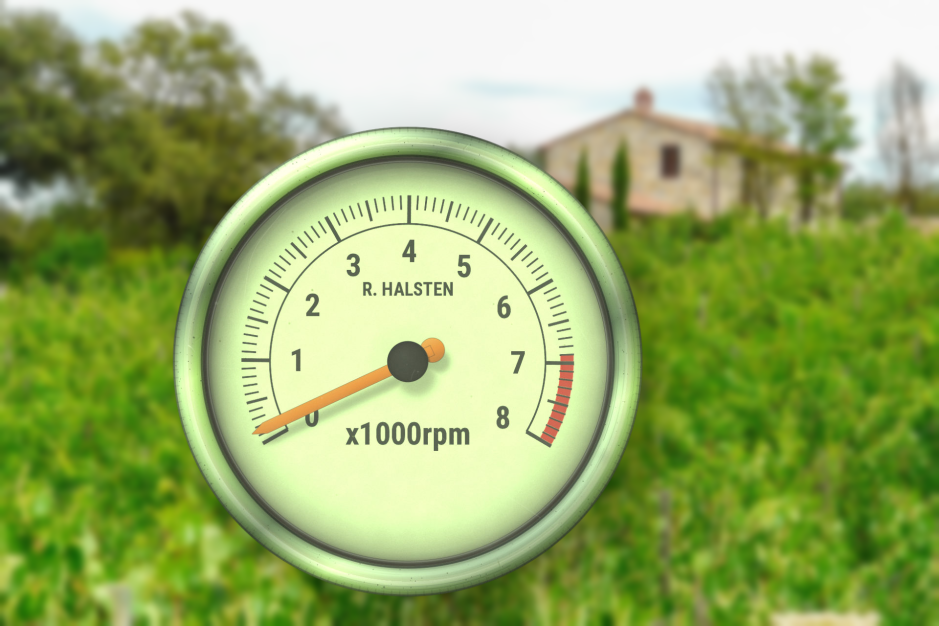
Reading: rpm 150
